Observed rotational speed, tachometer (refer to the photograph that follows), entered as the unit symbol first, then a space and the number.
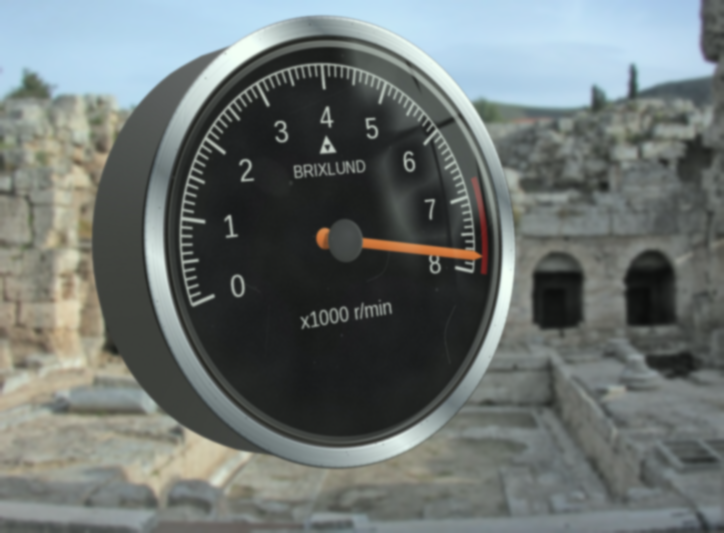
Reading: rpm 7800
